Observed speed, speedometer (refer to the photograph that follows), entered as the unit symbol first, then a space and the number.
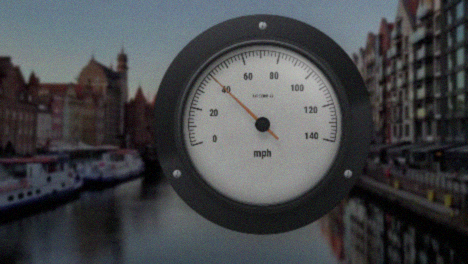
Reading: mph 40
